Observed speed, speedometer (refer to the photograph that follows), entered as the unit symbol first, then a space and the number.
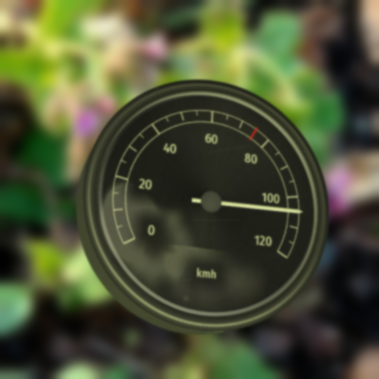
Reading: km/h 105
